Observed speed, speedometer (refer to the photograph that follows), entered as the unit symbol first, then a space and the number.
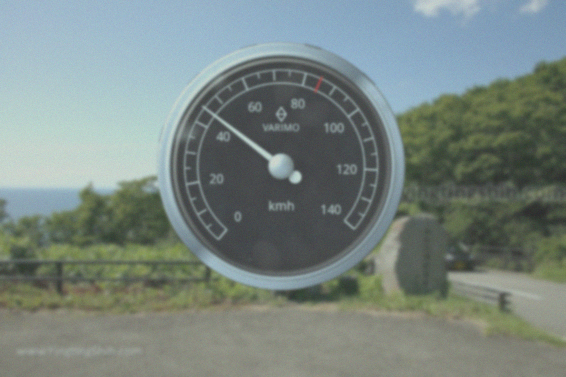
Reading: km/h 45
